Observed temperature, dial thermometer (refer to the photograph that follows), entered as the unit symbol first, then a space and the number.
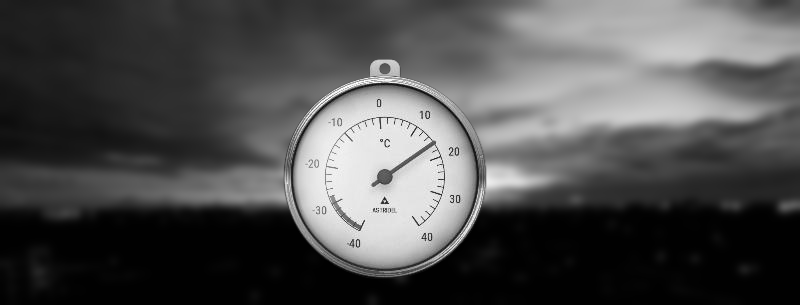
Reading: °C 16
